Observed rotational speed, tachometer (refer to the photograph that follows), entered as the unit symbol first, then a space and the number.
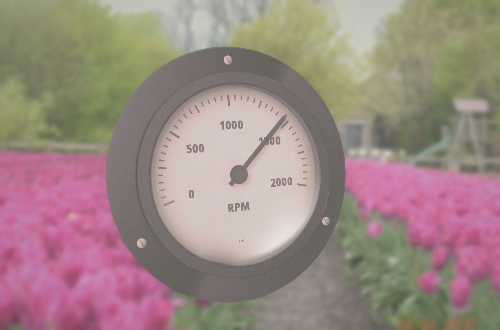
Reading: rpm 1450
